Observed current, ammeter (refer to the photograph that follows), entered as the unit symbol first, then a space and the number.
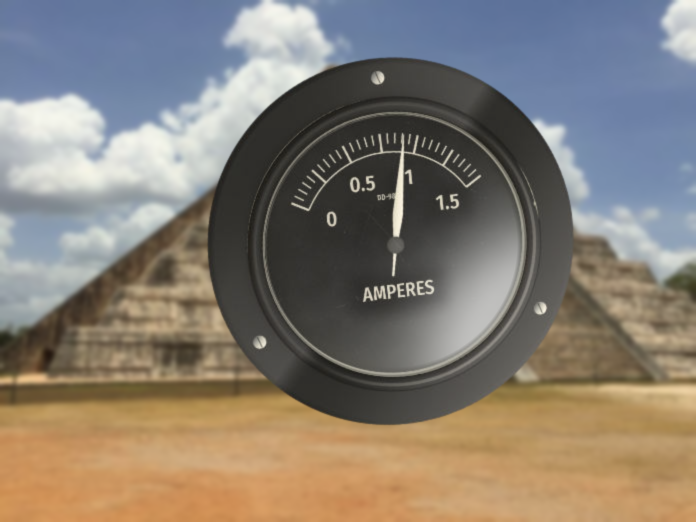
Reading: A 0.9
